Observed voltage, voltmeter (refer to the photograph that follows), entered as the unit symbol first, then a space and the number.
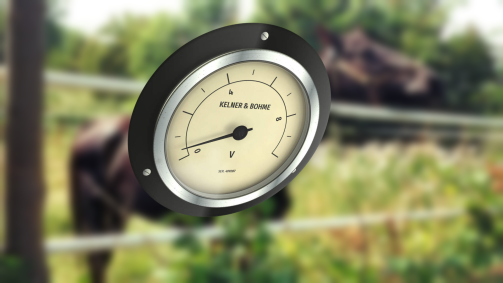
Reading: V 0.5
